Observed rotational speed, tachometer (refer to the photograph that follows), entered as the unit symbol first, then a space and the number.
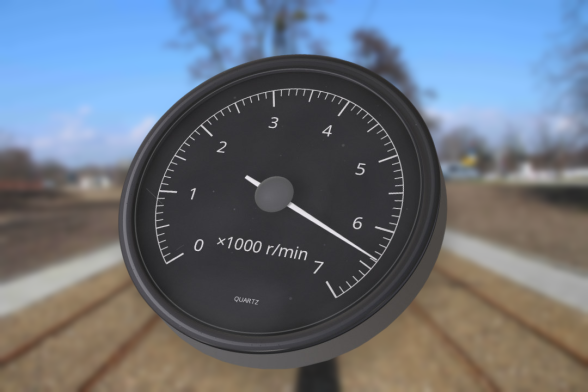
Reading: rpm 6400
